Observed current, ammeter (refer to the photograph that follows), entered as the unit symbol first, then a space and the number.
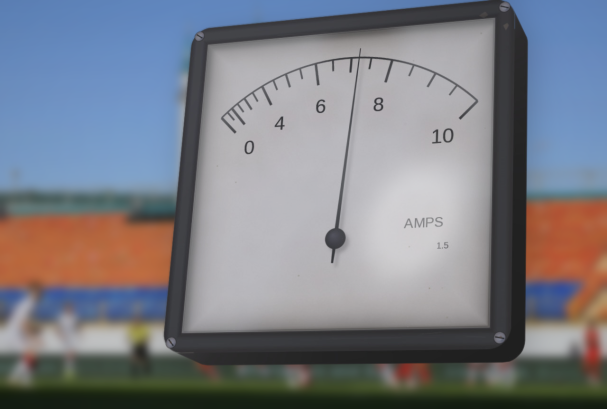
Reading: A 7.25
